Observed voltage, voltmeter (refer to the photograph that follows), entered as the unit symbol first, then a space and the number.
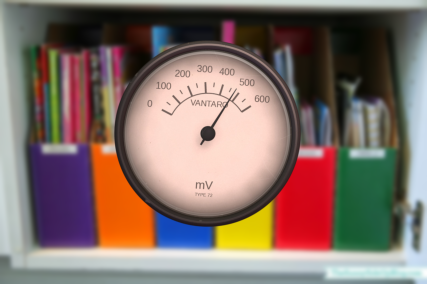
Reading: mV 475
